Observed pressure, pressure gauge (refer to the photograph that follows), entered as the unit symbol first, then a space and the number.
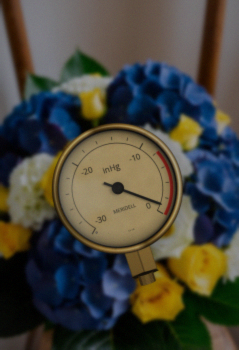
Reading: inHg -1
